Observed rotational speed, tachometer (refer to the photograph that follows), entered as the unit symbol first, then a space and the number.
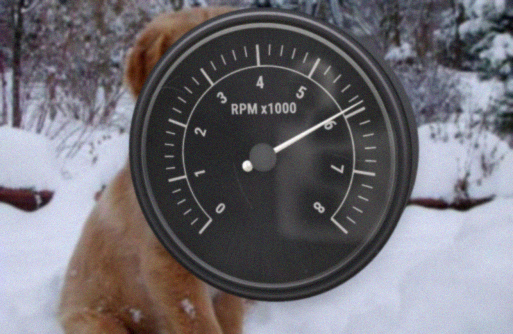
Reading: rpm 5900
